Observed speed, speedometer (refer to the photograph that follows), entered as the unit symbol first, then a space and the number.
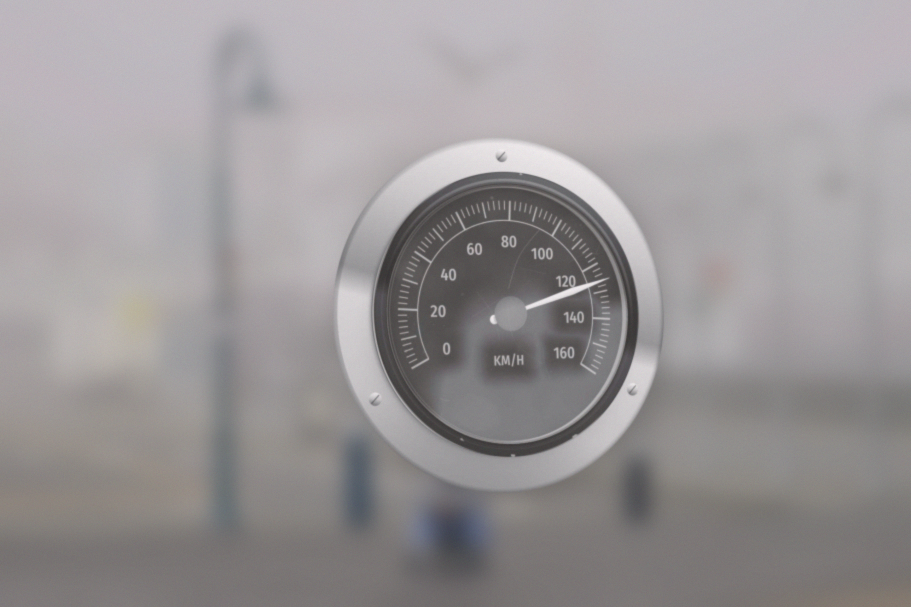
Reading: km/h 126
